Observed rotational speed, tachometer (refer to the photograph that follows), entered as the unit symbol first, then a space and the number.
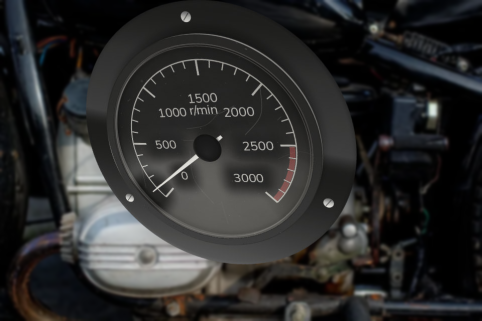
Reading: rpm 100
